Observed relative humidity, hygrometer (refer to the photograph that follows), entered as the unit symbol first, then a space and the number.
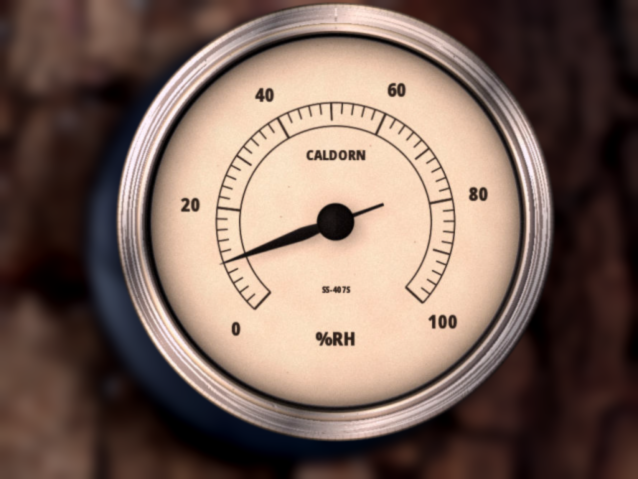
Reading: % 10
